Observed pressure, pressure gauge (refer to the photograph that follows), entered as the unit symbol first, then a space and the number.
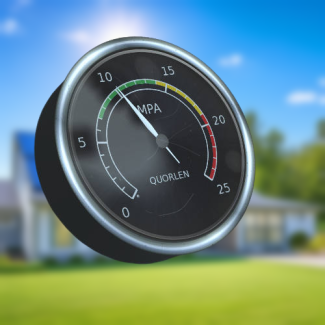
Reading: MPa 10
